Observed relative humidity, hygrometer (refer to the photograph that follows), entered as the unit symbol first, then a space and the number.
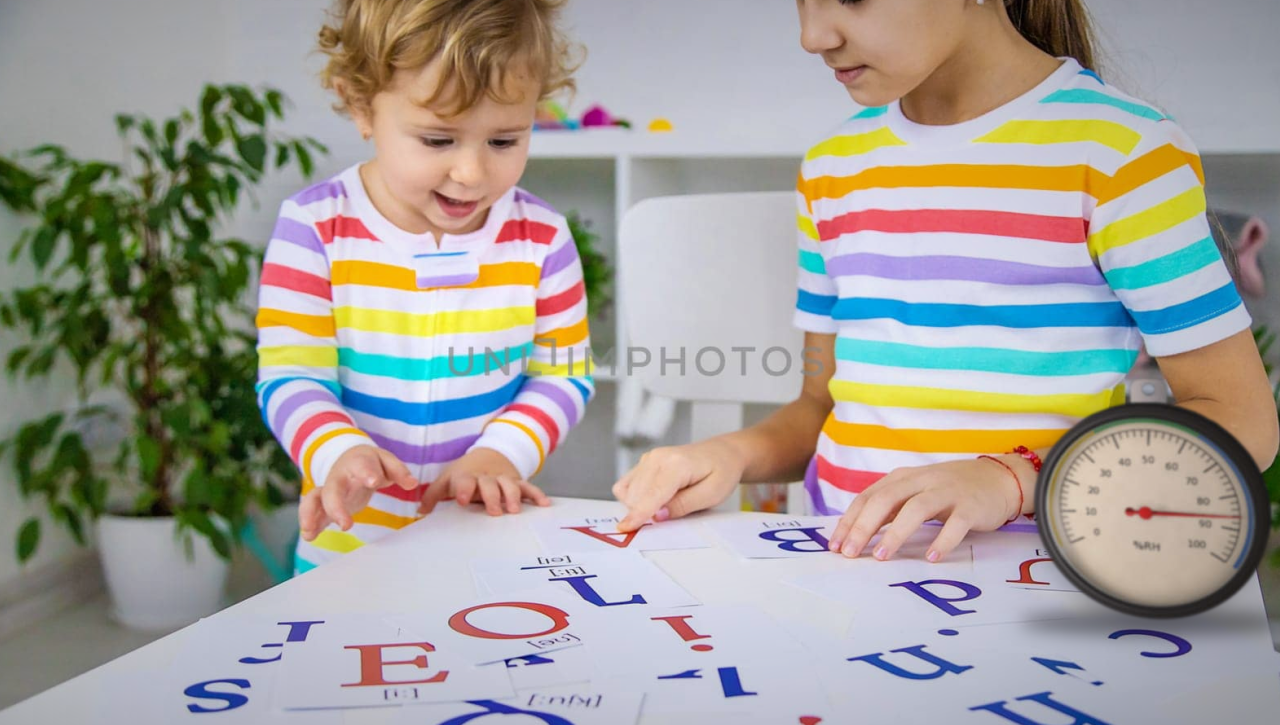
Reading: % 86
